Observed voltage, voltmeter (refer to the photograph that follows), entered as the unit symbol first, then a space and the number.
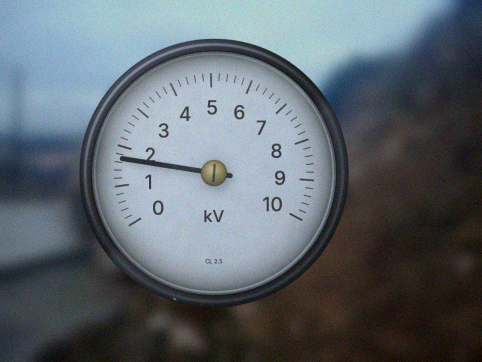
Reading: kV 1.7
